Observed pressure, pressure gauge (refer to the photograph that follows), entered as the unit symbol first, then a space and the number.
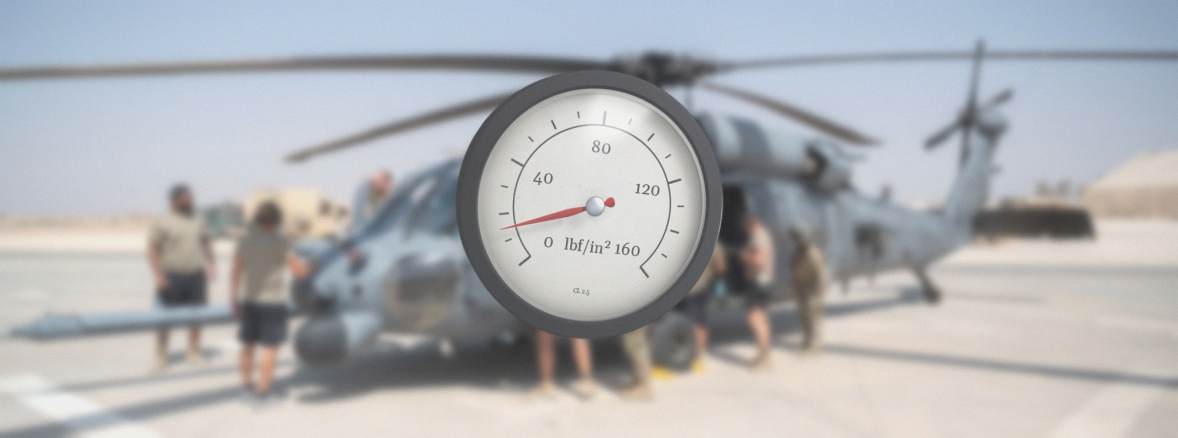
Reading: psi 15
